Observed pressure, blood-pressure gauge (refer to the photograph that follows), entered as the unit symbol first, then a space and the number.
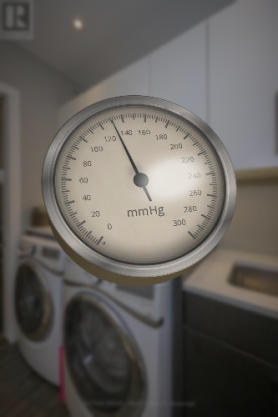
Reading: mmHg 130
